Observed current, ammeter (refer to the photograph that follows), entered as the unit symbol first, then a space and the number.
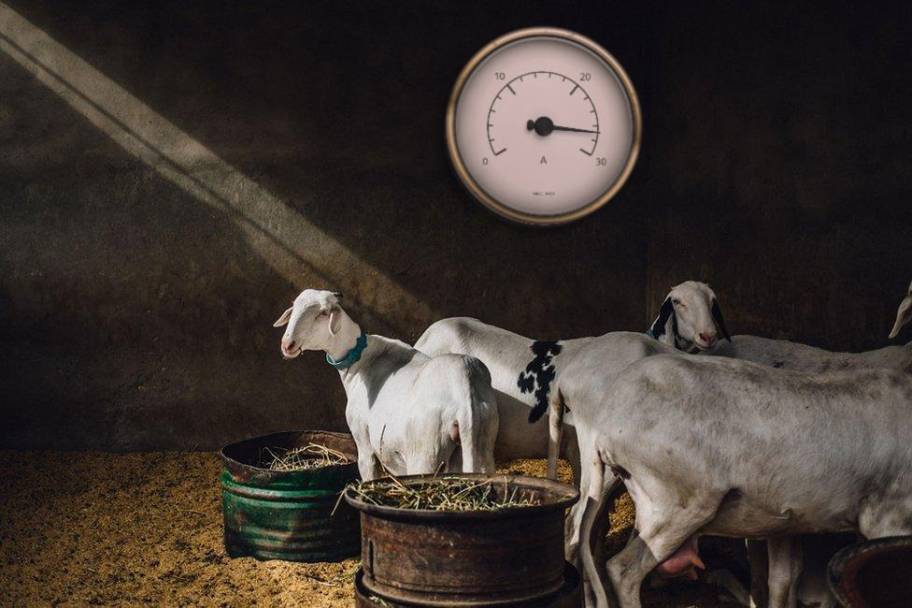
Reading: A 27
